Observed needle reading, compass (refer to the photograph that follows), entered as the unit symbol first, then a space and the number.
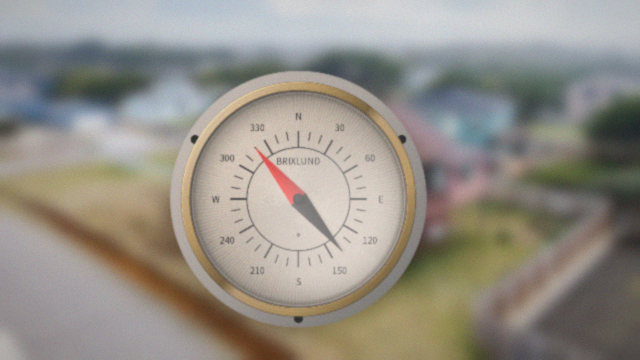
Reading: ° 320
